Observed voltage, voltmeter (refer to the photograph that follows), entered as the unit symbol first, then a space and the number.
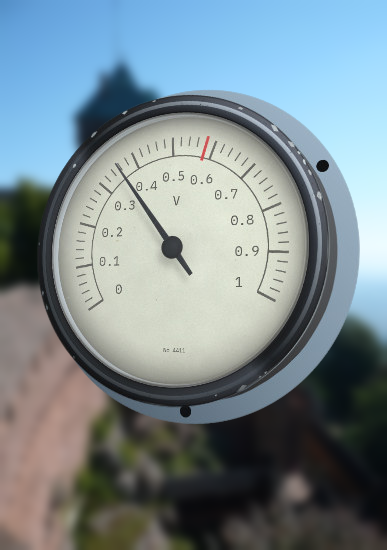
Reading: V 0.36
